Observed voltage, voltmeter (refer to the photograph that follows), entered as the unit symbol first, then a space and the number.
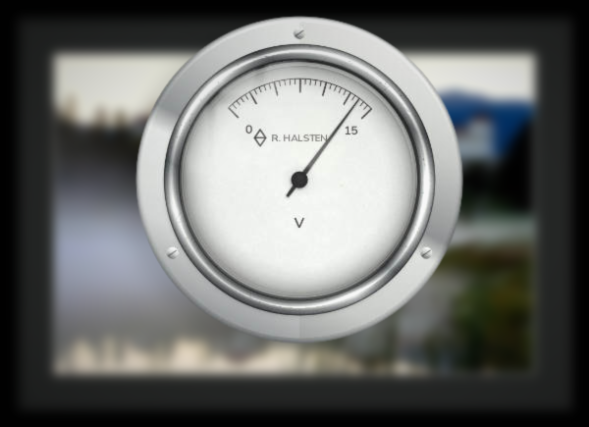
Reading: V 13.5
